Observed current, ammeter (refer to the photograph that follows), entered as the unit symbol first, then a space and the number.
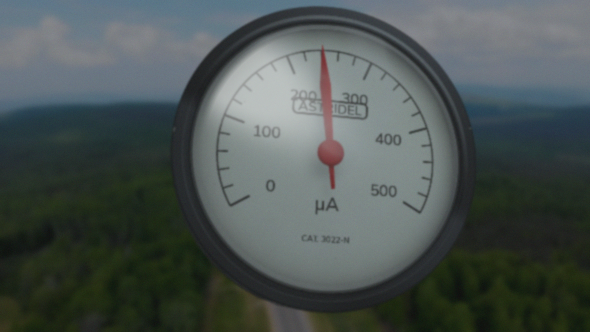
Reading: µA 240
